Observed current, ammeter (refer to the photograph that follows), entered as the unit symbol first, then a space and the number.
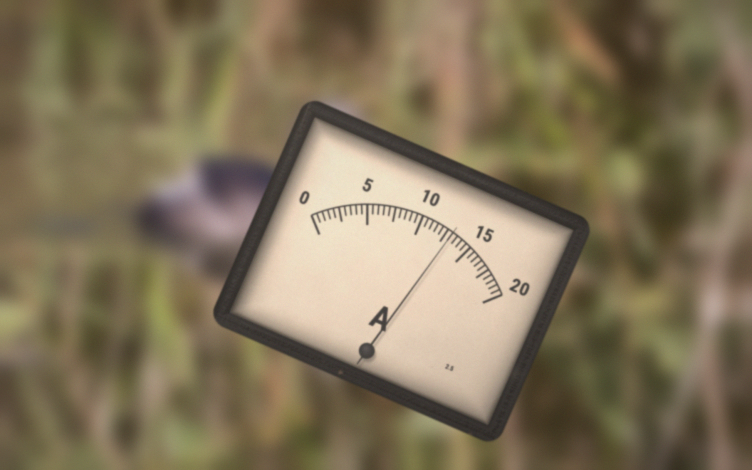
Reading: A 13
